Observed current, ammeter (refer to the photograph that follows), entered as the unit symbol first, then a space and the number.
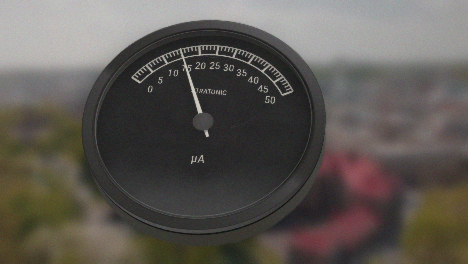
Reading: µA 15
